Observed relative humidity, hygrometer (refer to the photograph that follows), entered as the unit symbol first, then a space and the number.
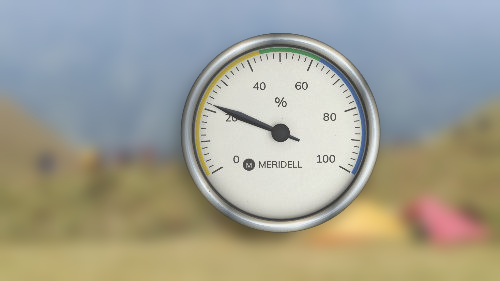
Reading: % 22
